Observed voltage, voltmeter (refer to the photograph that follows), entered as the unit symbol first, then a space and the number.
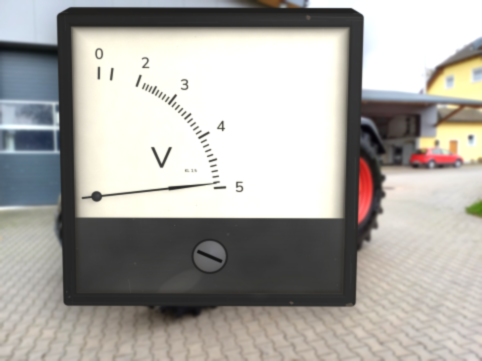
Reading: V 4.9
